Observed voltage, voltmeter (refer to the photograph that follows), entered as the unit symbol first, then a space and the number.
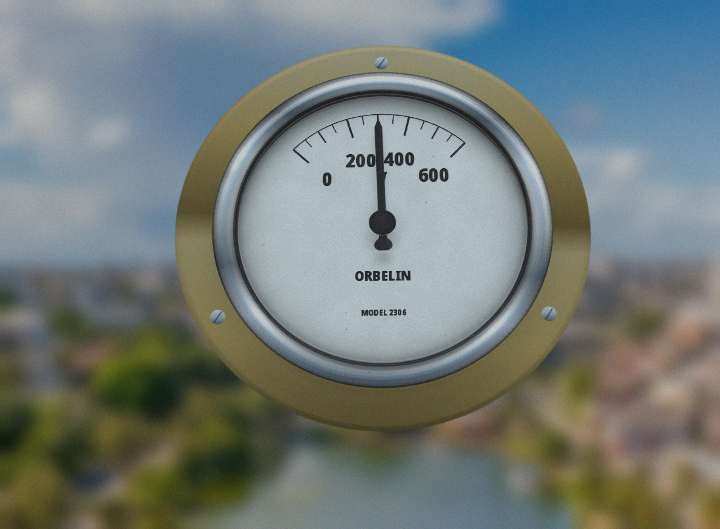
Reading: V 300
